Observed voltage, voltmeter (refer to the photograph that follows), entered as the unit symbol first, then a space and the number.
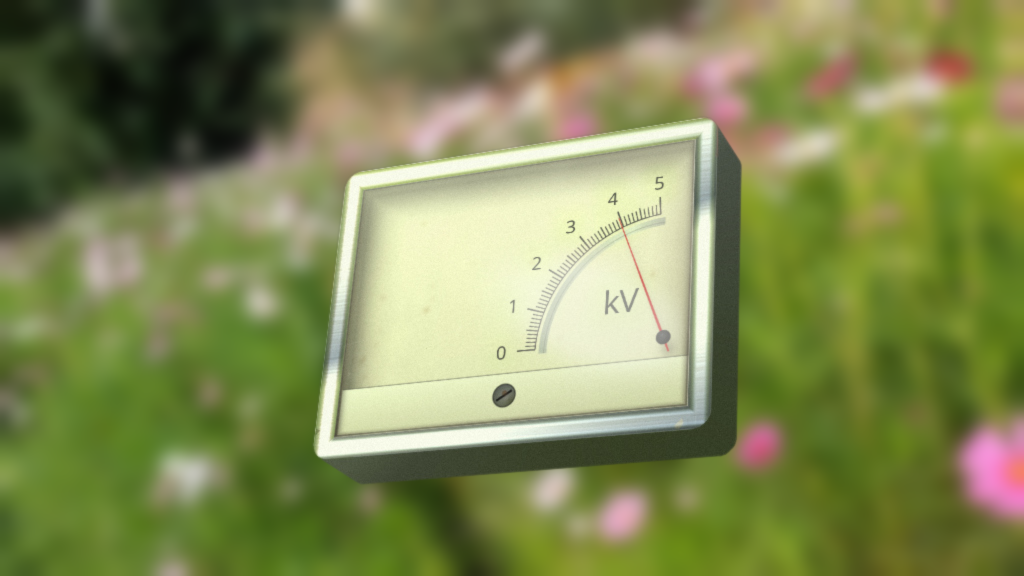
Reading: kV 4
